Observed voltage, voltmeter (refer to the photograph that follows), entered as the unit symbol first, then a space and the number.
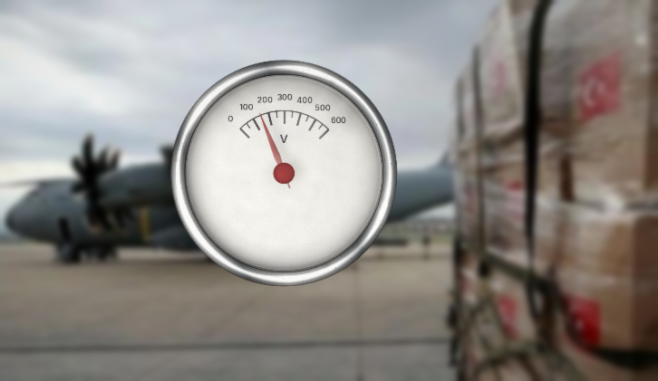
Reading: V 150
